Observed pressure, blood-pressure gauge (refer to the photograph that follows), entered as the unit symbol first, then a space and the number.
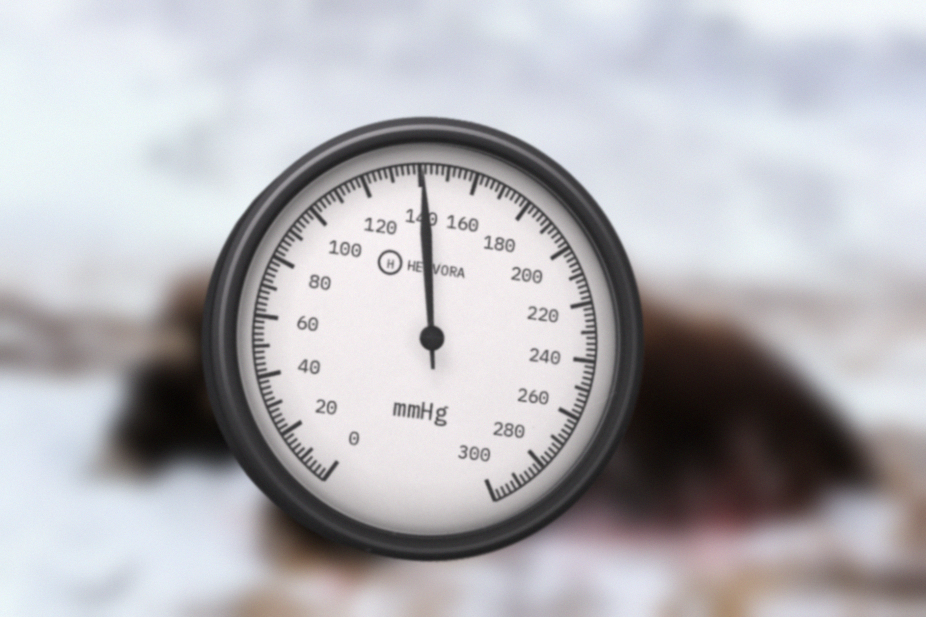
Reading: mmHg 140
